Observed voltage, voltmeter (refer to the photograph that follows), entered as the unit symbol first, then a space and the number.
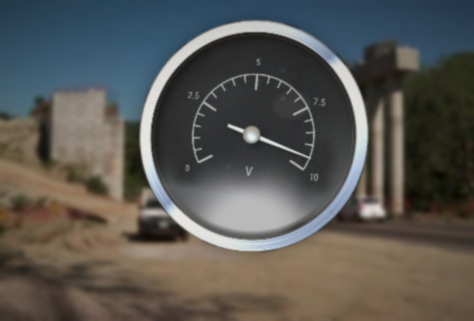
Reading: V 9.5
